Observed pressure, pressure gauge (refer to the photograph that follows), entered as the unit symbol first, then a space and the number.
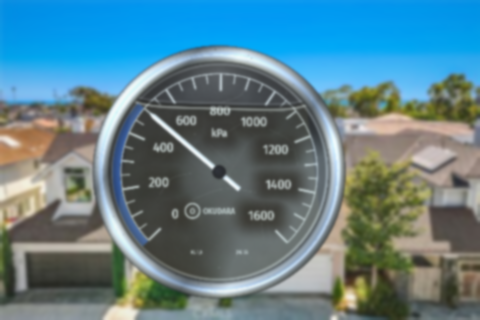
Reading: kPa 500
